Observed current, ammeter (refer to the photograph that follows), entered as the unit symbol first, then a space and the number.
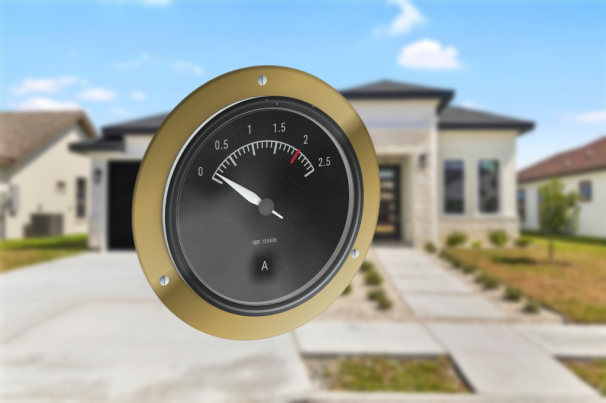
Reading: A 0.1
